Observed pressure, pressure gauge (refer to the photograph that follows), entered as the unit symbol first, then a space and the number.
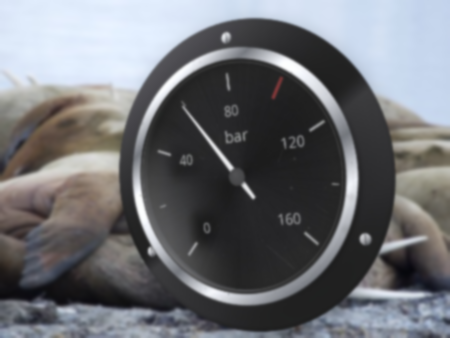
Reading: bar 60
